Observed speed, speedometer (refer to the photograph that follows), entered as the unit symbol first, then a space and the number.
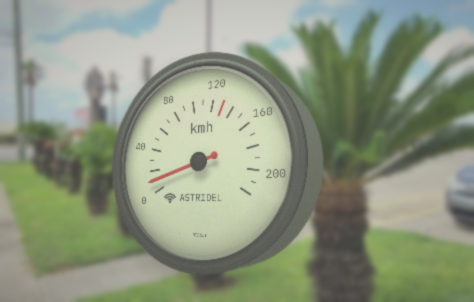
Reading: km/h 10
